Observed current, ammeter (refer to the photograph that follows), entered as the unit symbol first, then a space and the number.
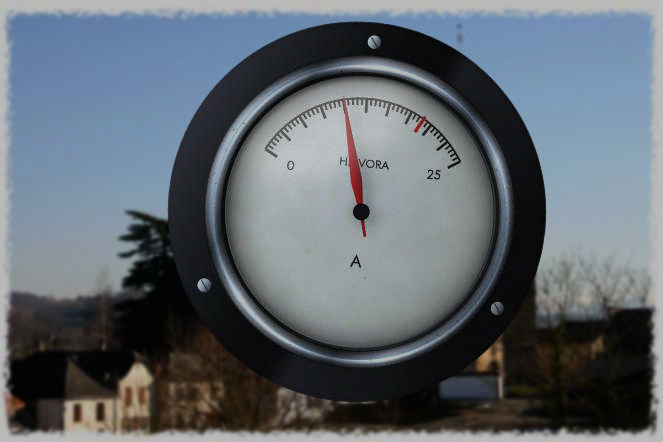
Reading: A 10
